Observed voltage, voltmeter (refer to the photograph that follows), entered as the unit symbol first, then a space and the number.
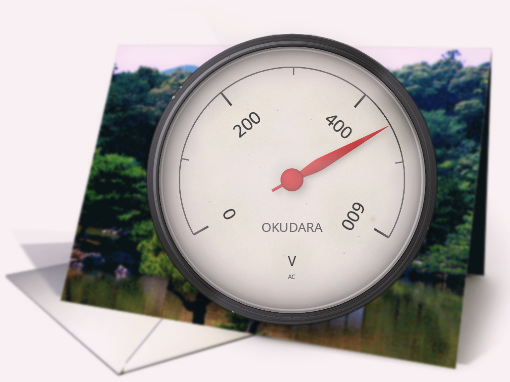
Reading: V 450
